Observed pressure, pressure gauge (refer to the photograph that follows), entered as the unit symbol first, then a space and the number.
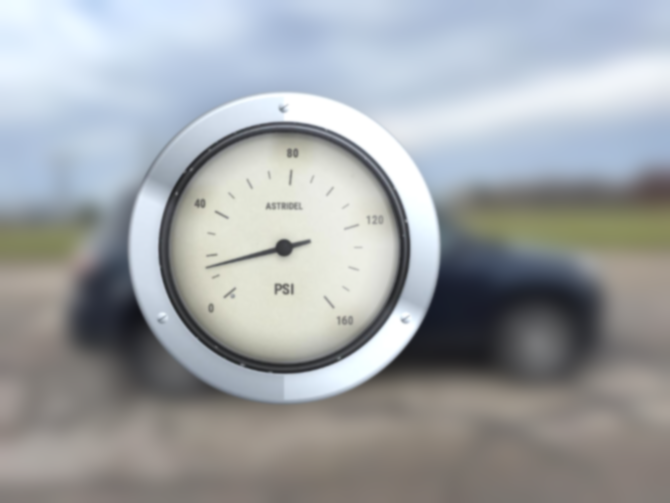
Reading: psi 15
